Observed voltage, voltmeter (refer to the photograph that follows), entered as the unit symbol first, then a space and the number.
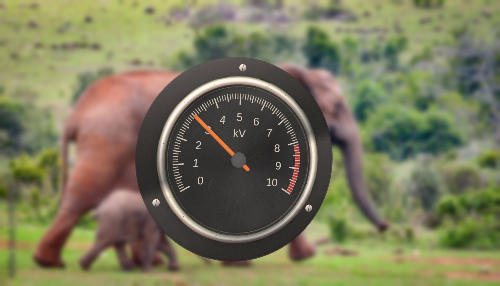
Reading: kV 3
